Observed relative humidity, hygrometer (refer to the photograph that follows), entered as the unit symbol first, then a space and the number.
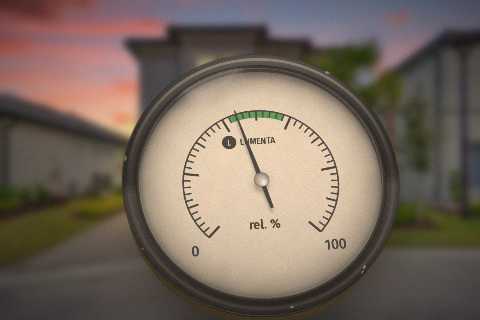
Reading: % 44
